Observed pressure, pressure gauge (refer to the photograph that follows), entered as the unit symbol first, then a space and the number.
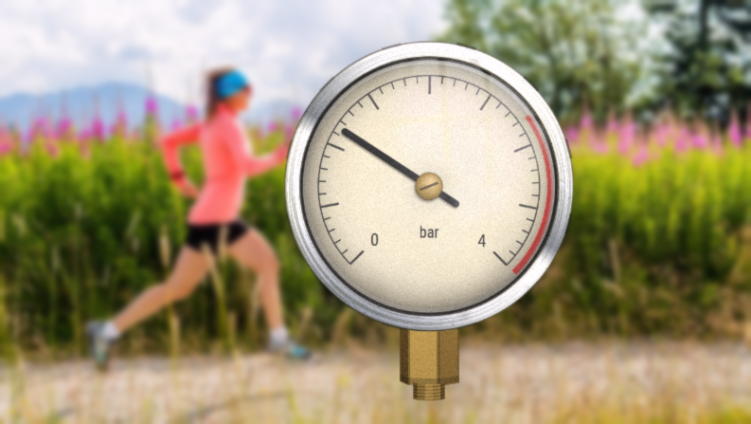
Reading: bar 1.15
